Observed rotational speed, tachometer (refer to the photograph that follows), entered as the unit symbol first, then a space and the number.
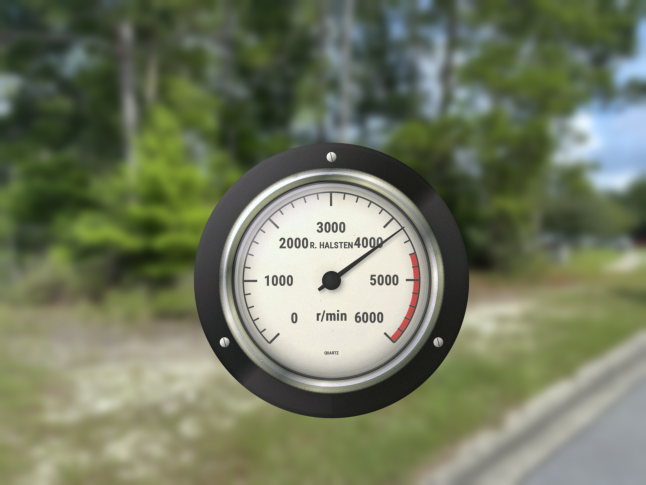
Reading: rpm 4200
